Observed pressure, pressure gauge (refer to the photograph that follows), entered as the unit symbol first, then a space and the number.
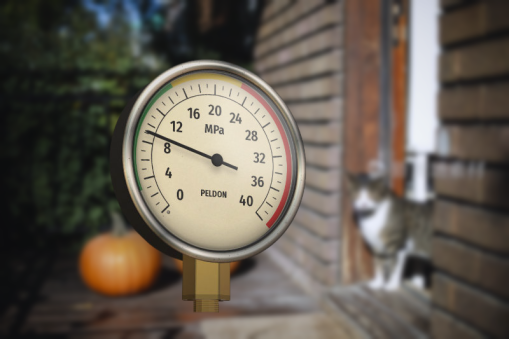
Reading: MPa 9
